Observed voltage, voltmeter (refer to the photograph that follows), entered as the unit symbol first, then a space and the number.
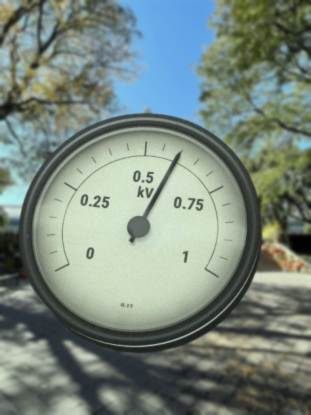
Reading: kV 0.6
